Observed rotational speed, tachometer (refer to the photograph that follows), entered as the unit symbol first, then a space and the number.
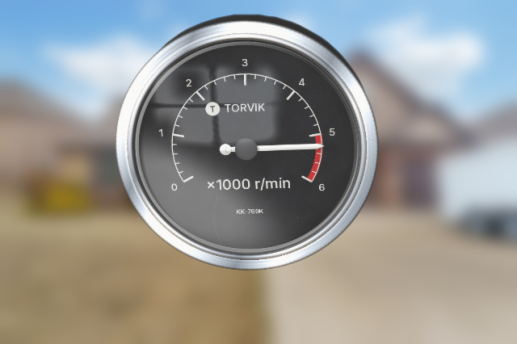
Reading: rpm 5200
